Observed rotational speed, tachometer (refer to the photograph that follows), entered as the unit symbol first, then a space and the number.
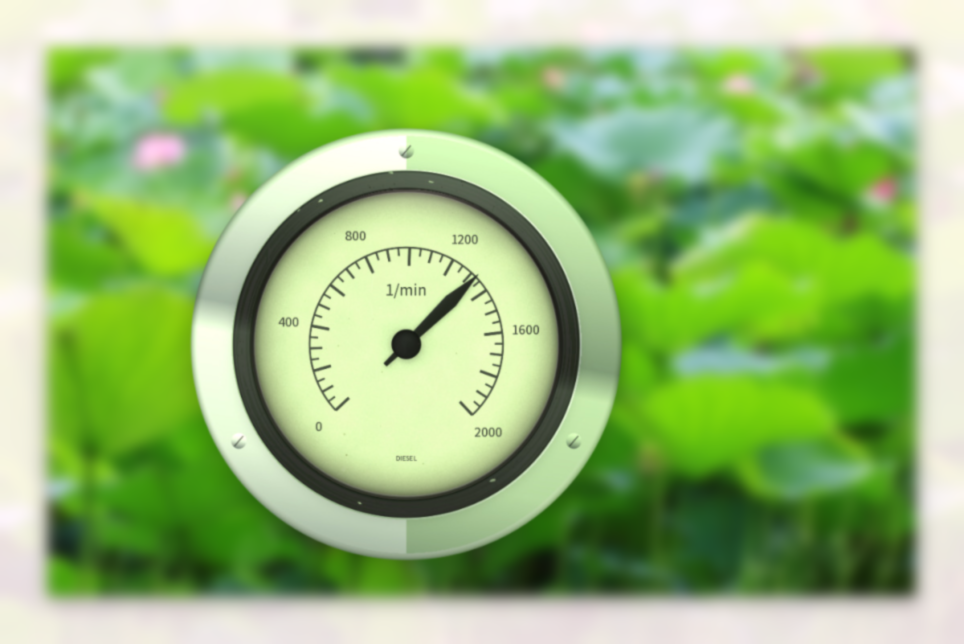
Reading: rpm 1325
